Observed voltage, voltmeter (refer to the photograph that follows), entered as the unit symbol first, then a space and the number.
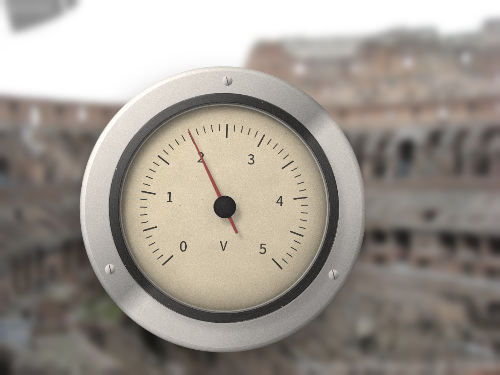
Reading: V 2
